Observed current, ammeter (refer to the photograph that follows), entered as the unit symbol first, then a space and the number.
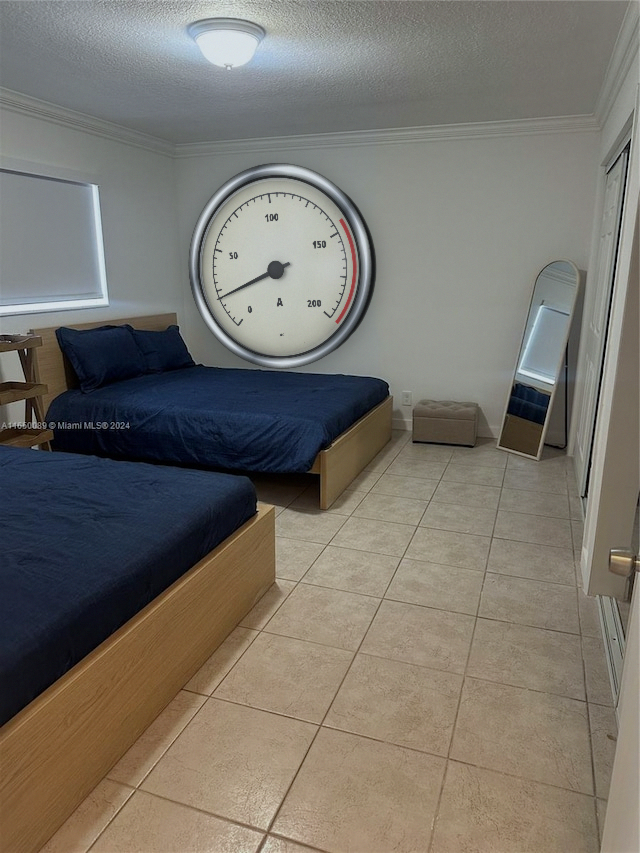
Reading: A 20
